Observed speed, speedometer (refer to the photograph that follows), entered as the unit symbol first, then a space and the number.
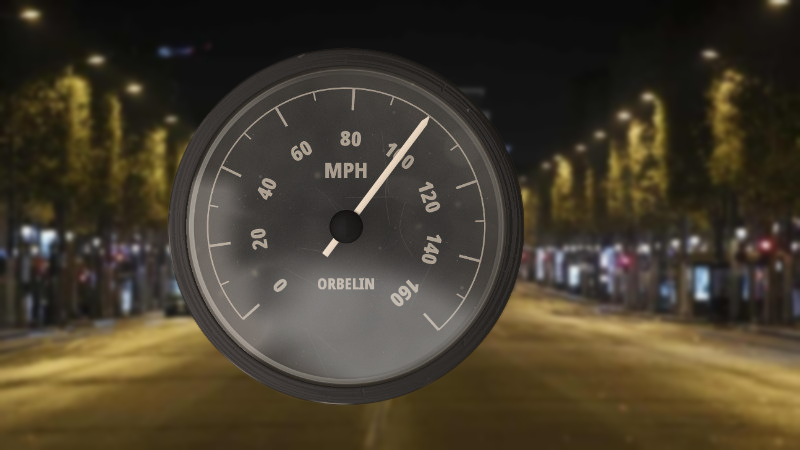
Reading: mph 100
